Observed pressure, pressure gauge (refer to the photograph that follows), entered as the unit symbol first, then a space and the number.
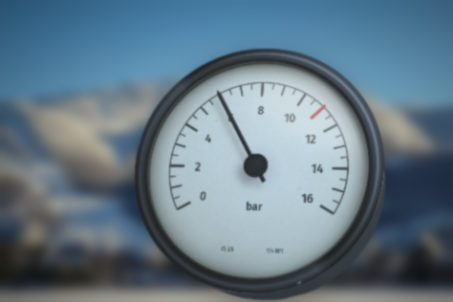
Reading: bar 6
